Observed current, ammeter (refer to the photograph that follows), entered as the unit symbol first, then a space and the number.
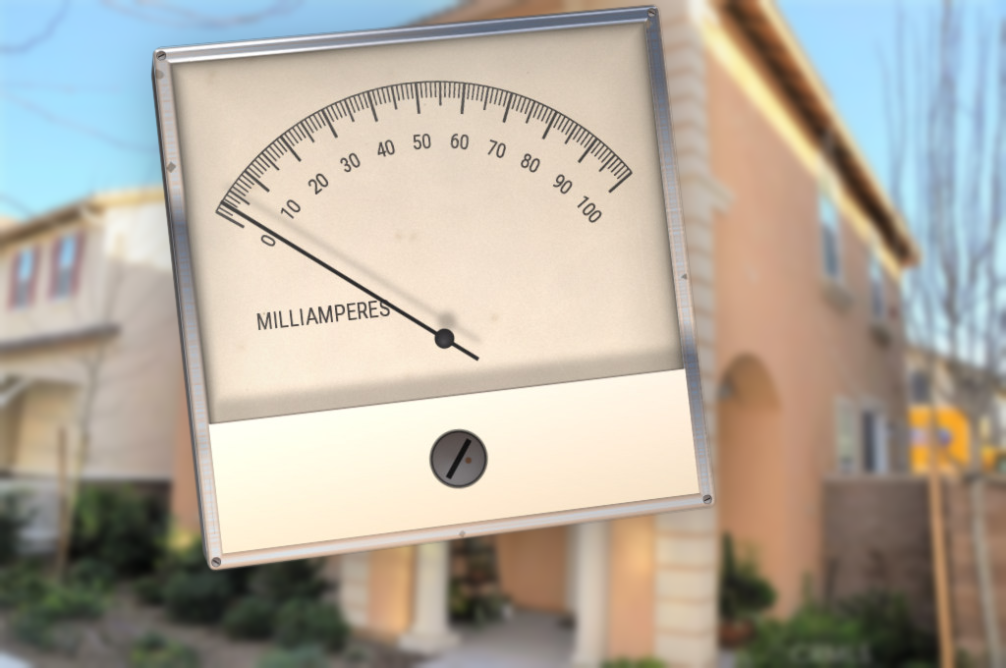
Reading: mA 2
